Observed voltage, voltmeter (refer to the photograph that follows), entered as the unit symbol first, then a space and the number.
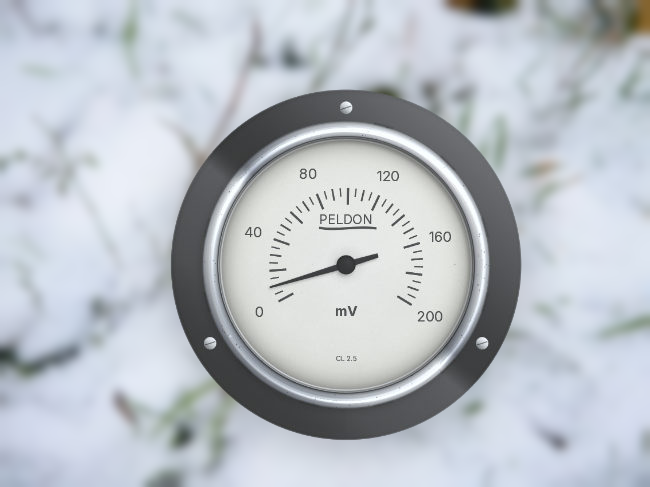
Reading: mV 10
